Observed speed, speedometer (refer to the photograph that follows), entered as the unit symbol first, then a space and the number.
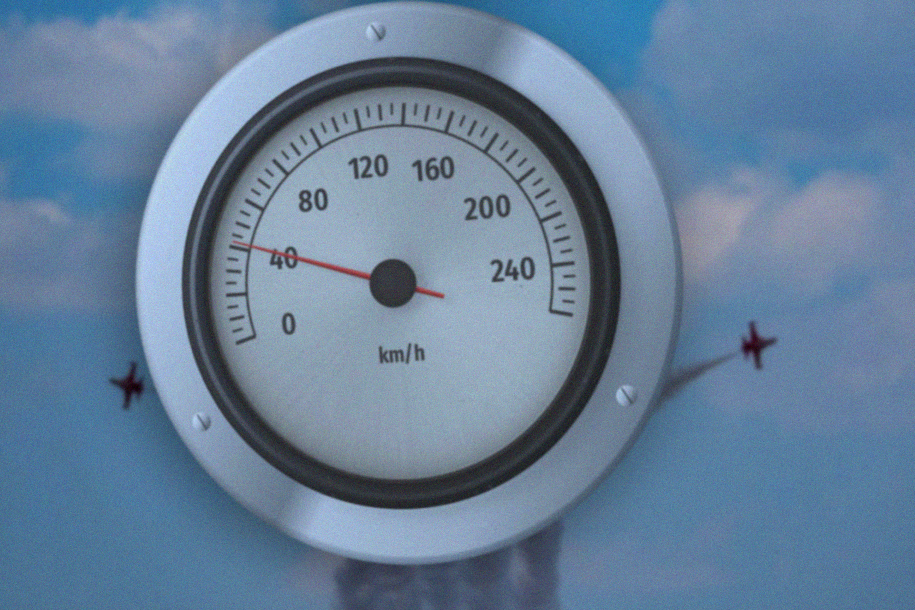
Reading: km/h 42.5
